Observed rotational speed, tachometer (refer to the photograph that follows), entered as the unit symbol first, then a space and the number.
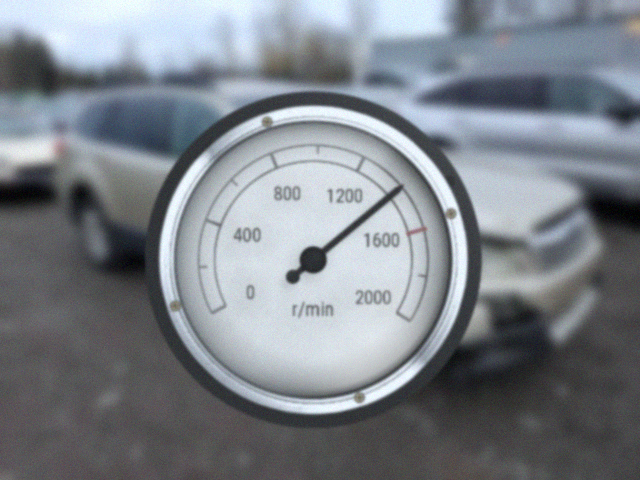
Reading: rpm 1400
